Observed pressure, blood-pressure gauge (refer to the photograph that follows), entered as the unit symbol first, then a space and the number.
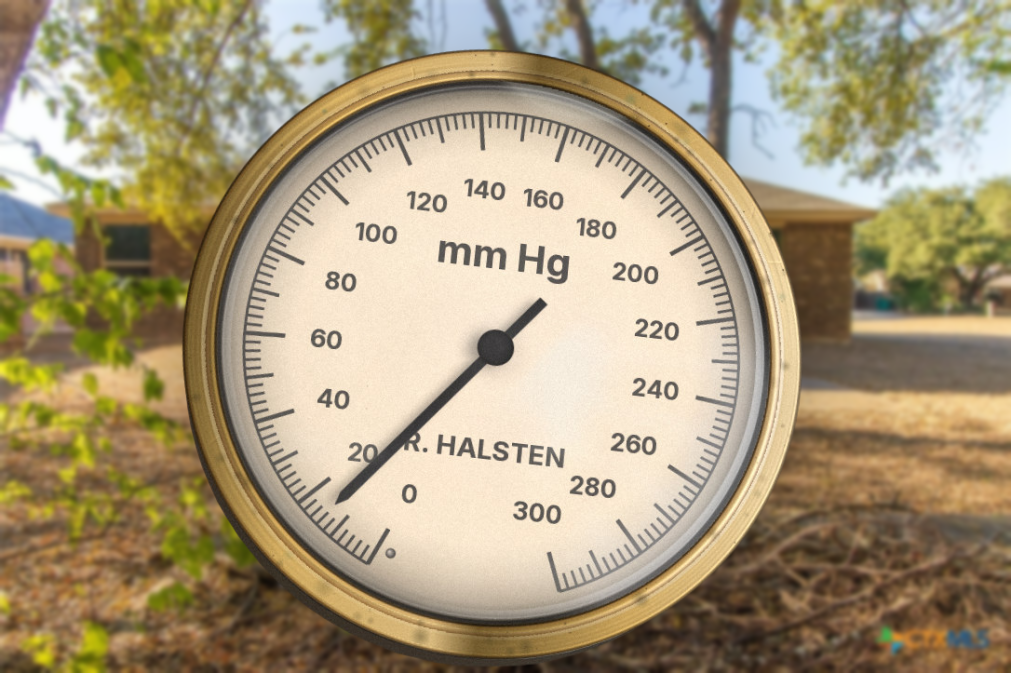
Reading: mmHg 14
